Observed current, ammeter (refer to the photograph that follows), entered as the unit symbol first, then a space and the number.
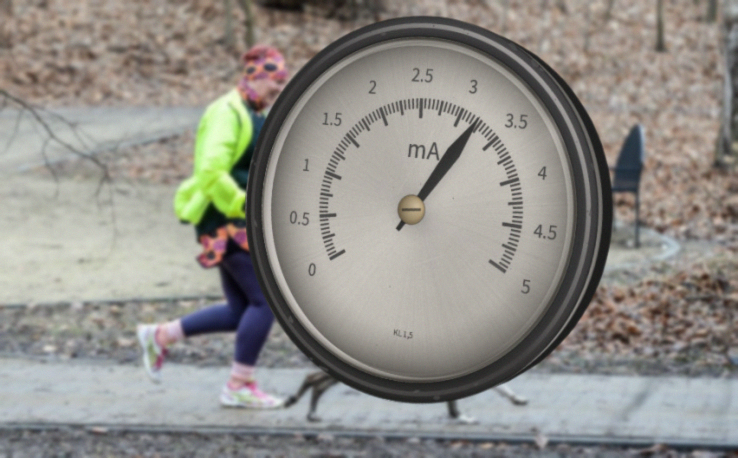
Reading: mA 3.25
